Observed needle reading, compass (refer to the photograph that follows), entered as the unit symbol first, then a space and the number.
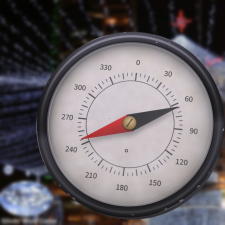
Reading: ° 245
